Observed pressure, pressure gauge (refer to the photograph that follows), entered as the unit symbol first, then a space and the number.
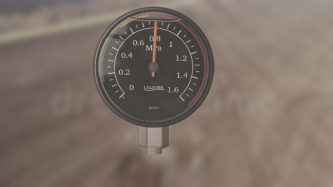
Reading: MPa 0.8
